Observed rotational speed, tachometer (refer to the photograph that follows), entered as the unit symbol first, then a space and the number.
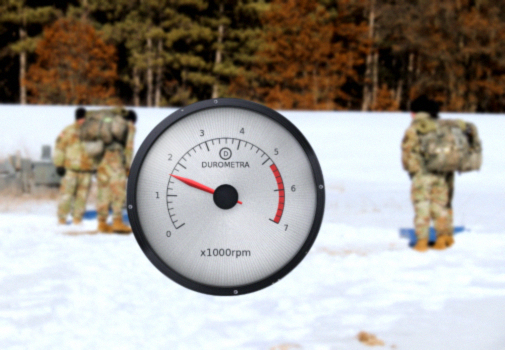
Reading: rpm 1600
